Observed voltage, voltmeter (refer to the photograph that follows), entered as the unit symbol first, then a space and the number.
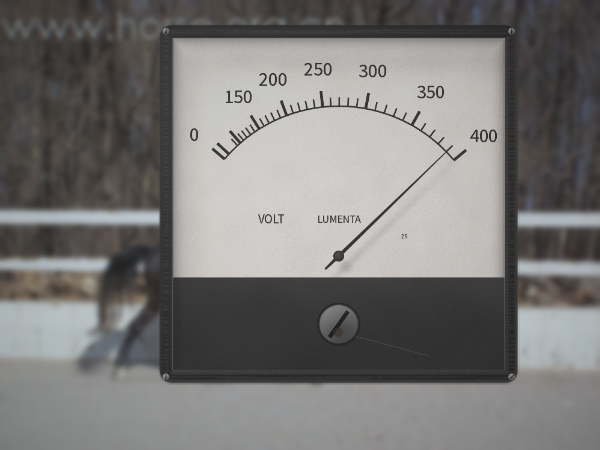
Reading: V 390
